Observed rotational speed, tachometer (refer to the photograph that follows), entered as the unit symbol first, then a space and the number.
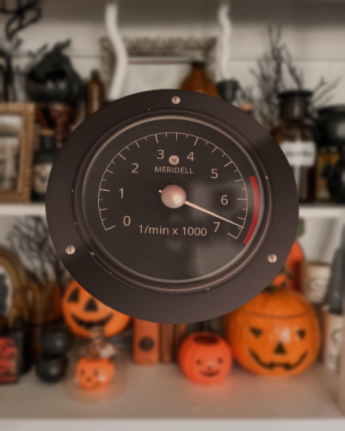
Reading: rpm 6750
